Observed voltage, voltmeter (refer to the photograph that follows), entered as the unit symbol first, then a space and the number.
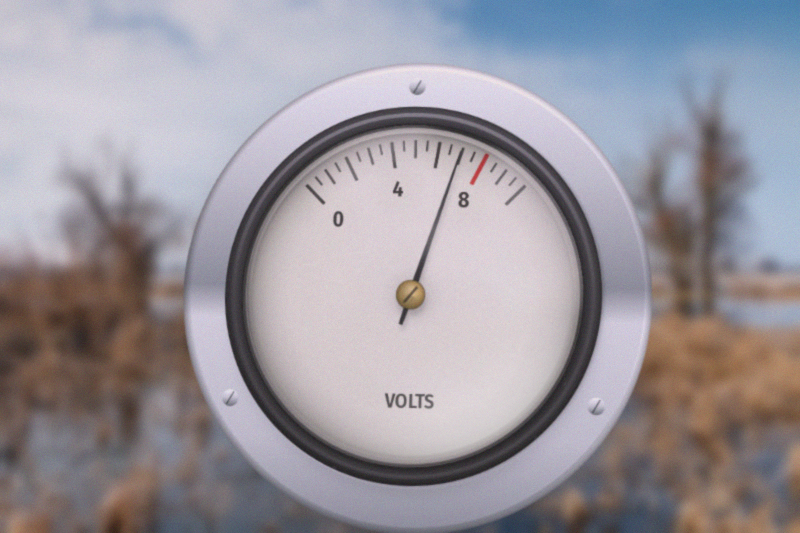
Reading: V 7
